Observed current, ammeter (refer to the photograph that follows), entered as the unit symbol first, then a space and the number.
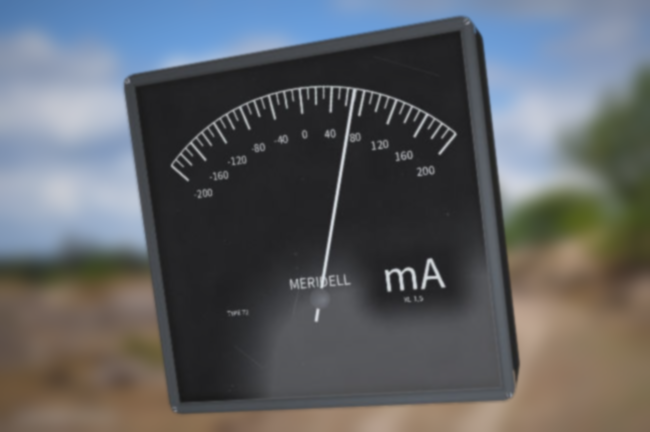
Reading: mA 70
